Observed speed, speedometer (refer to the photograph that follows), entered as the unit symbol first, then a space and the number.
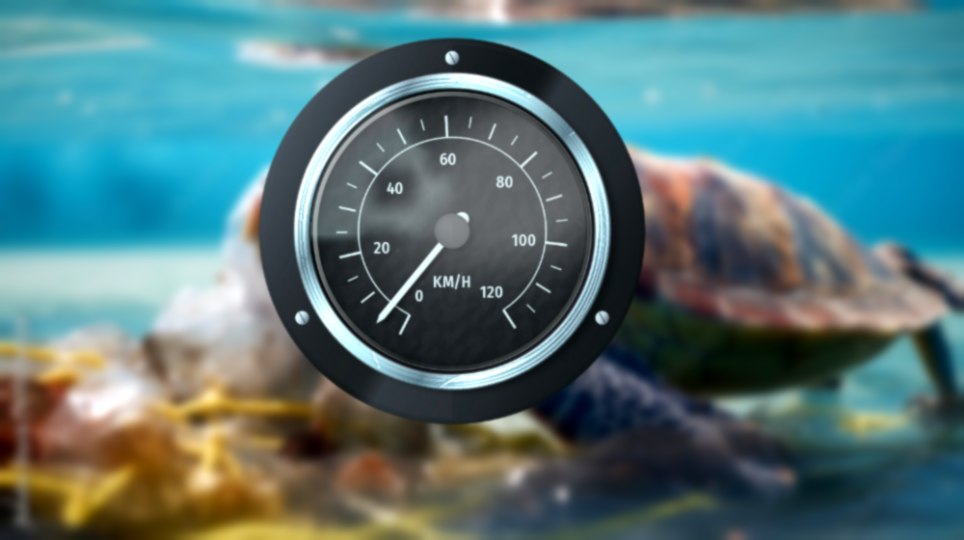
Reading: km/h 5
